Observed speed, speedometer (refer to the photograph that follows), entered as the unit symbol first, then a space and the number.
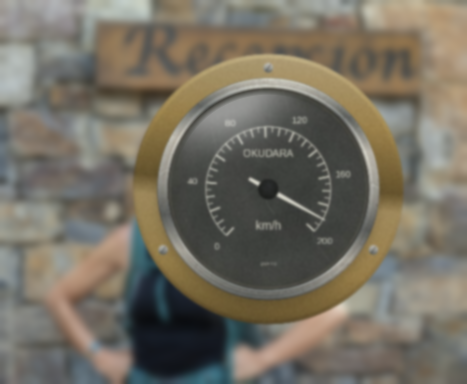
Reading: km/h 190
